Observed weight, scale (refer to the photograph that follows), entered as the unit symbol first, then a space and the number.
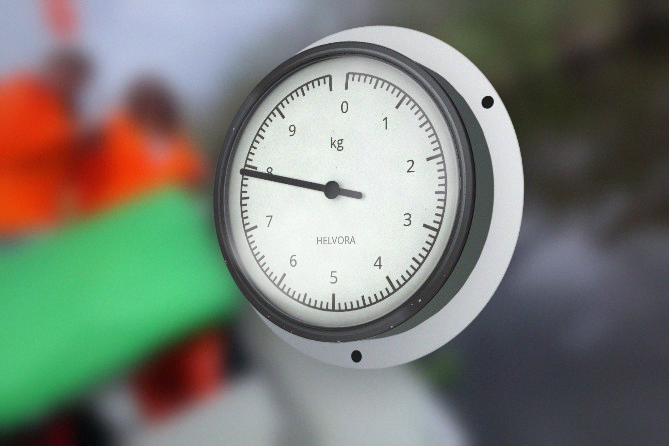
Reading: kg 7.9
